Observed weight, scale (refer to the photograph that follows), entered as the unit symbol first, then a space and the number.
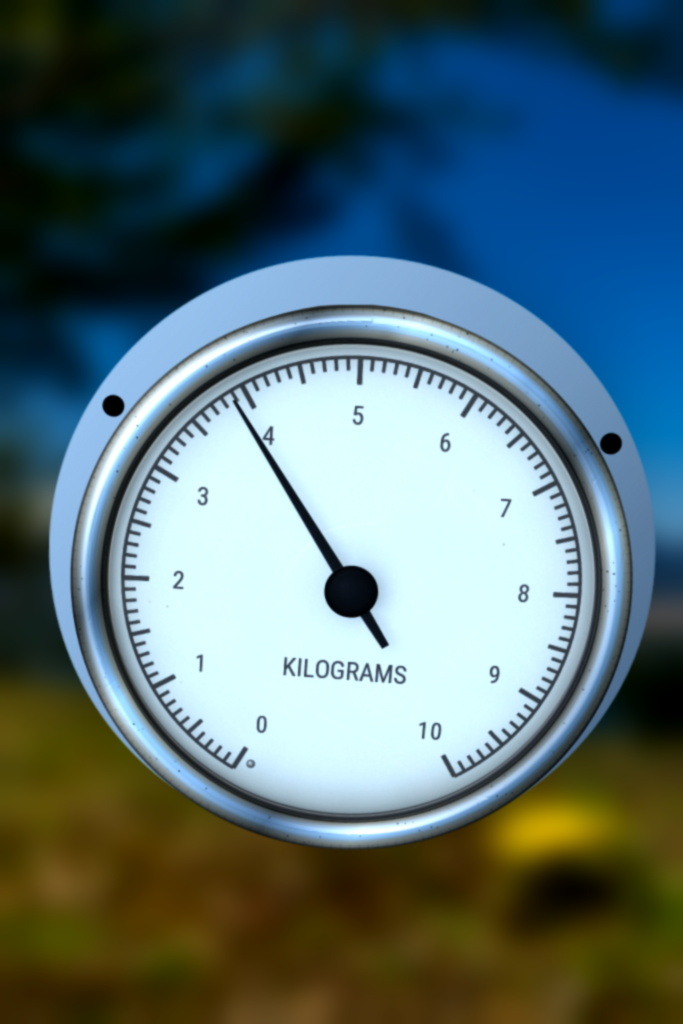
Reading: kg 3.9
